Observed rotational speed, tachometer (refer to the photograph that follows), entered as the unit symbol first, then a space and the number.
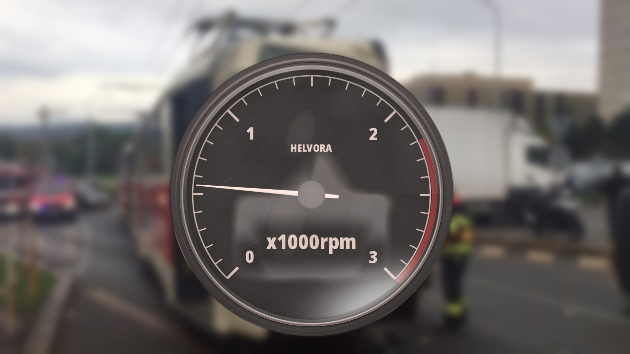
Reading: rpm 550
